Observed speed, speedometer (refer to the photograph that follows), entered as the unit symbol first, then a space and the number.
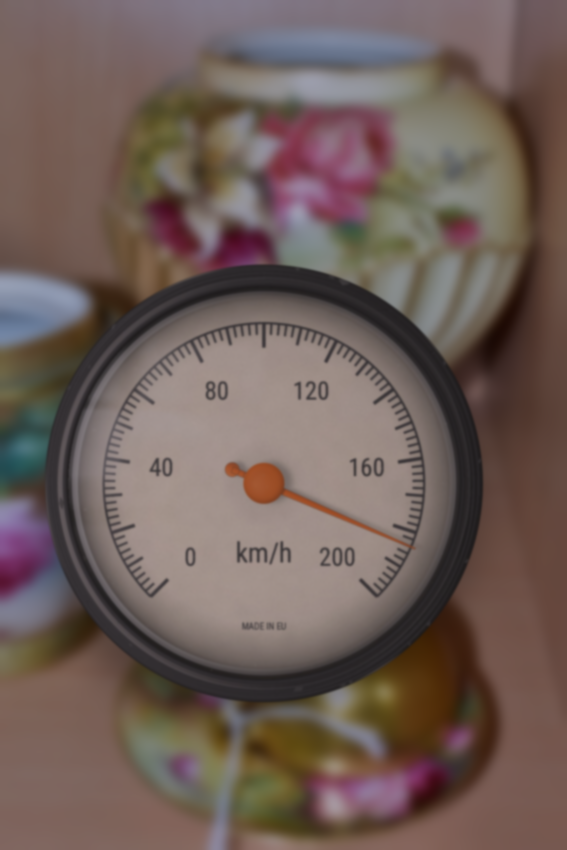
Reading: km/h 184
